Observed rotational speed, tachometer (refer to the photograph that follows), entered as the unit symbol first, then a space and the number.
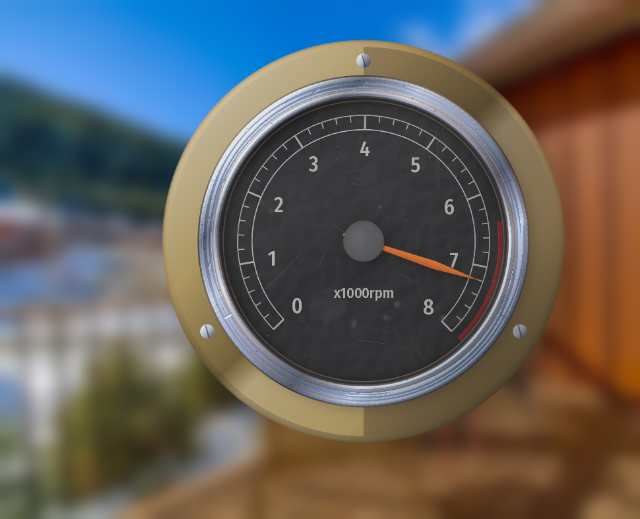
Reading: rpm 7200
